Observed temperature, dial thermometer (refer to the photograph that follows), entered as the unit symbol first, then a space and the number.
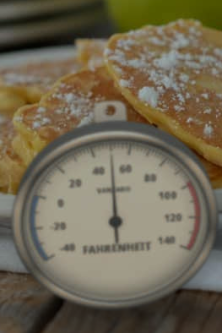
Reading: °F 50
